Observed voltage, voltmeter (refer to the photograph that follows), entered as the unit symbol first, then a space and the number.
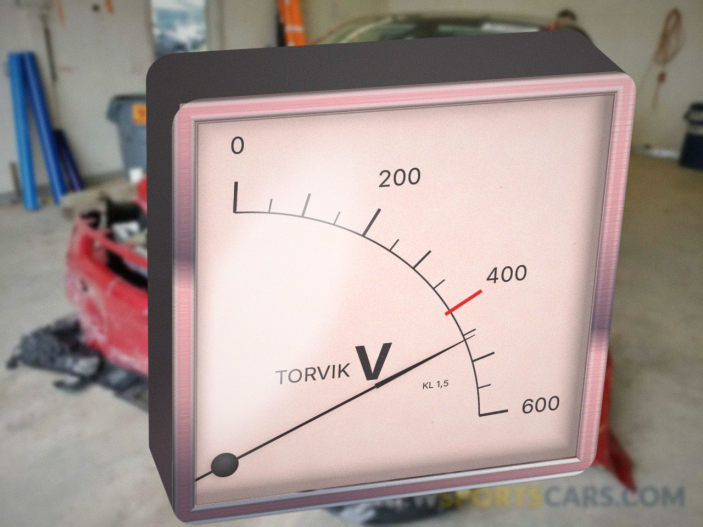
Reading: V 450
